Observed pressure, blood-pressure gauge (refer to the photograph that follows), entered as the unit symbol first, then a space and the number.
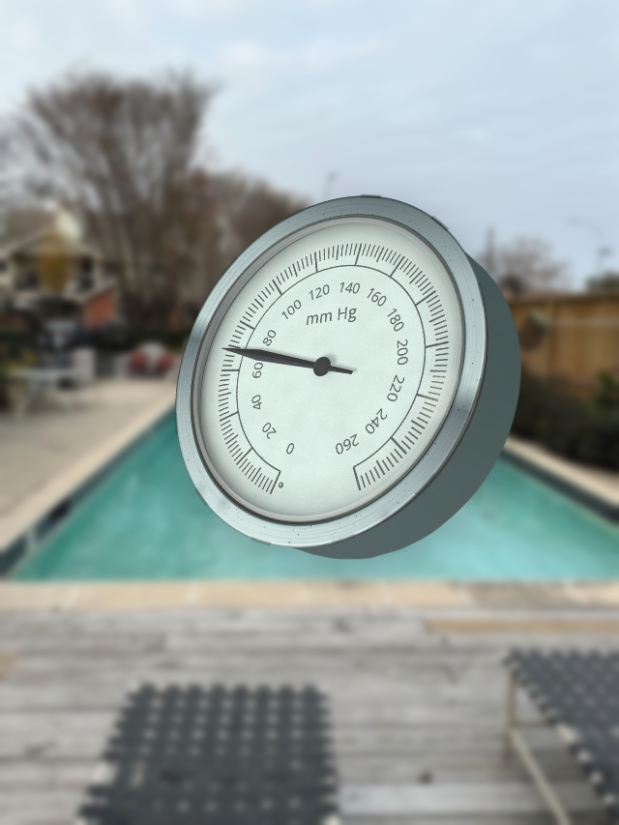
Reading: mmHg 68
